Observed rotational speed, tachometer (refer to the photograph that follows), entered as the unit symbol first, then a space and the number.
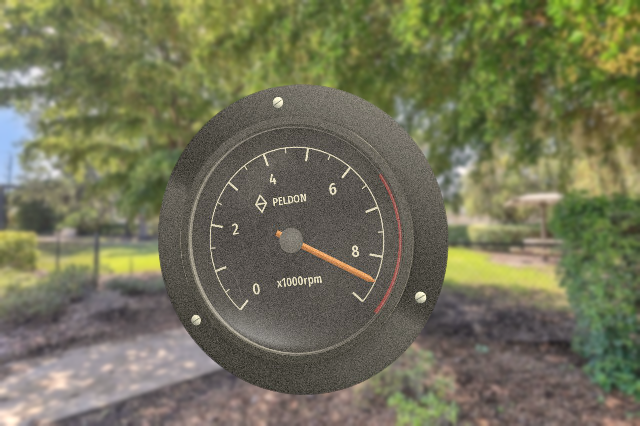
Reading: rpm 8500
